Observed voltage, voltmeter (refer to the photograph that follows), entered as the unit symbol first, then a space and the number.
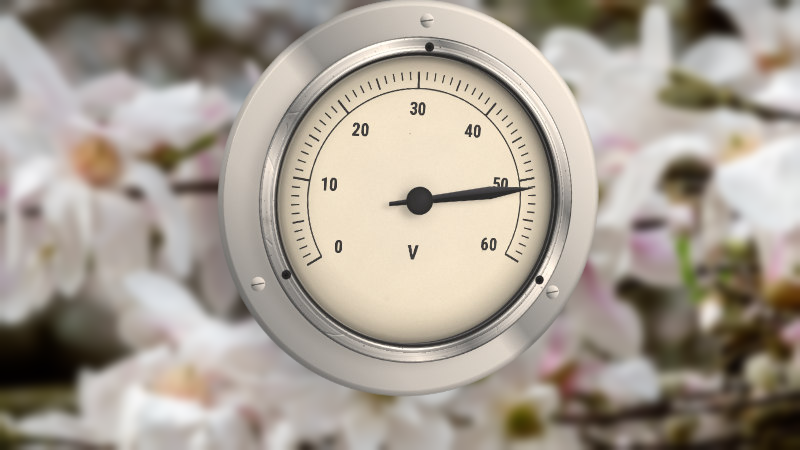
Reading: V 51
